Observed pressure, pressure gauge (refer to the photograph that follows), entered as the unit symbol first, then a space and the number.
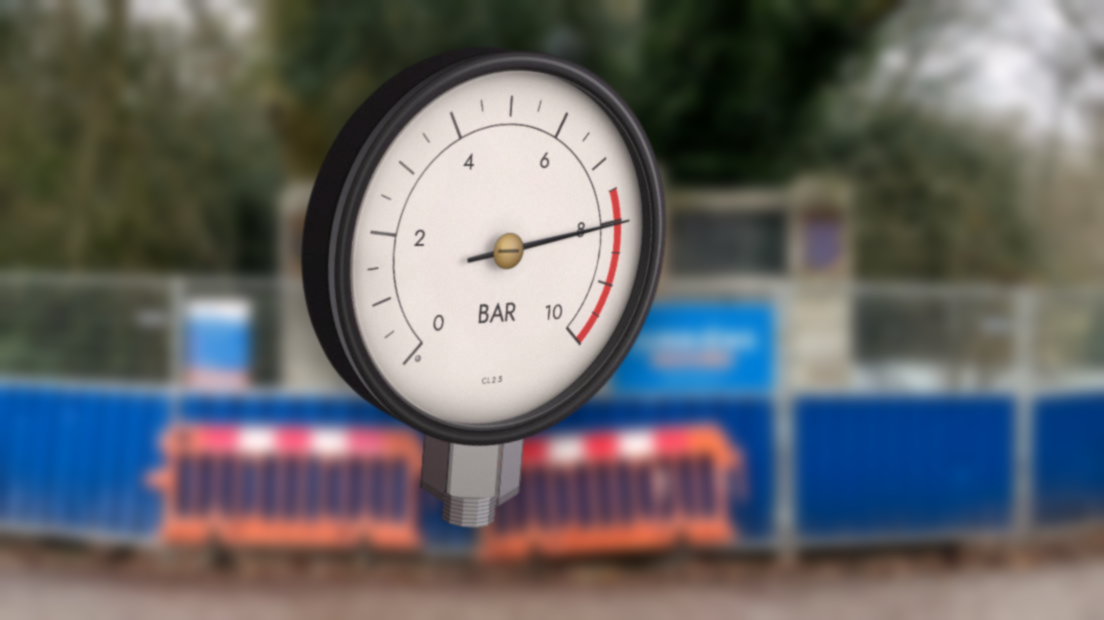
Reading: bar 8
